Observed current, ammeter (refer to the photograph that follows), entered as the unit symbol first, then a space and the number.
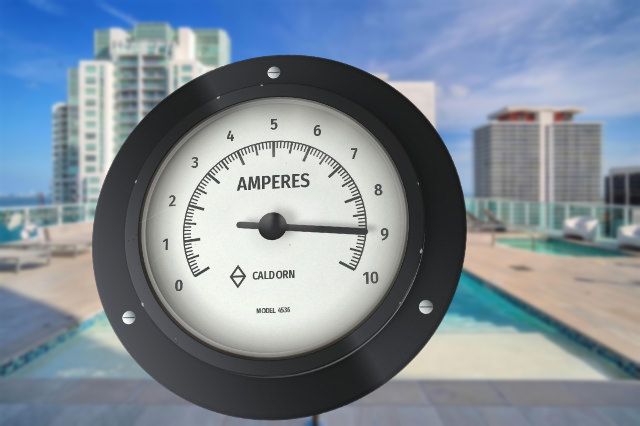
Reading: A 9
